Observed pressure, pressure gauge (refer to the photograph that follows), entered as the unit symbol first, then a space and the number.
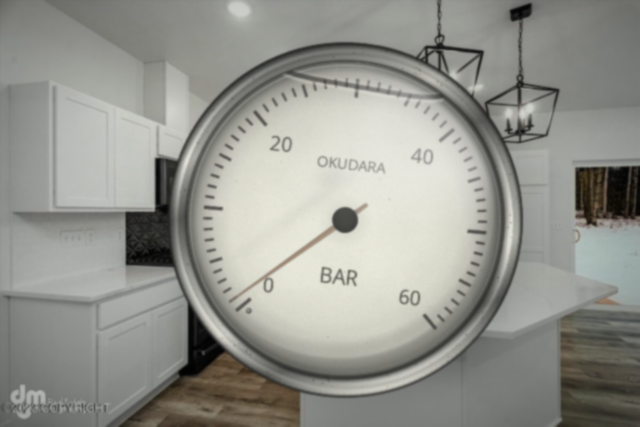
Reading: bar 1
